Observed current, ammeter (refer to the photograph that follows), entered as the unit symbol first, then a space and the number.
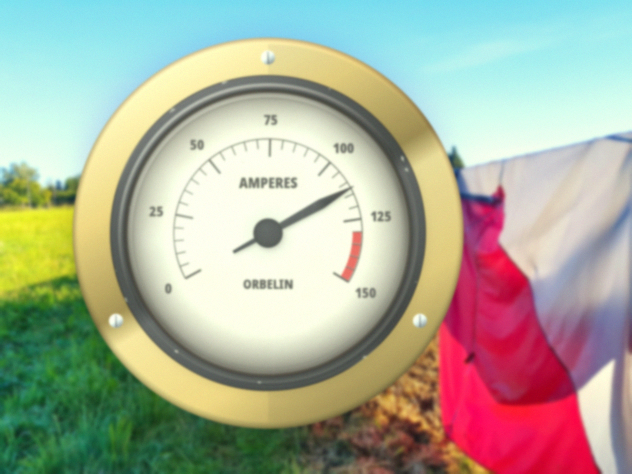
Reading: A 112.5
